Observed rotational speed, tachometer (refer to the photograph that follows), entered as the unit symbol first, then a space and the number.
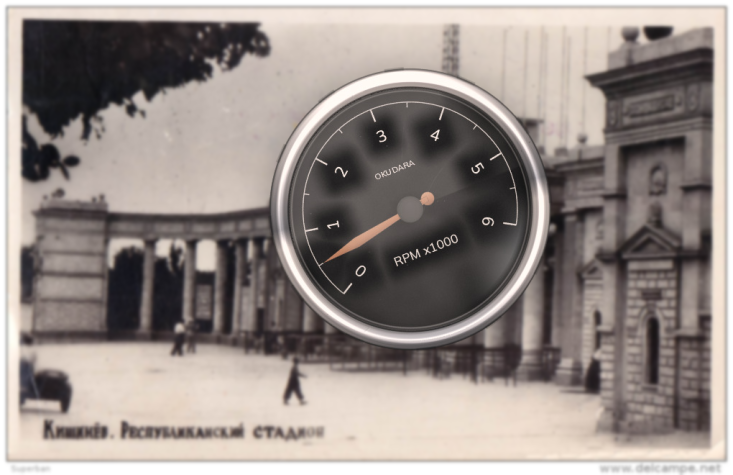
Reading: rpm 500
